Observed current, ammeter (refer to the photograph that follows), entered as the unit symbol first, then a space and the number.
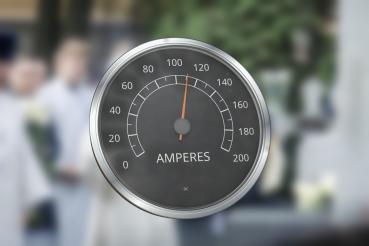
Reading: A 110
